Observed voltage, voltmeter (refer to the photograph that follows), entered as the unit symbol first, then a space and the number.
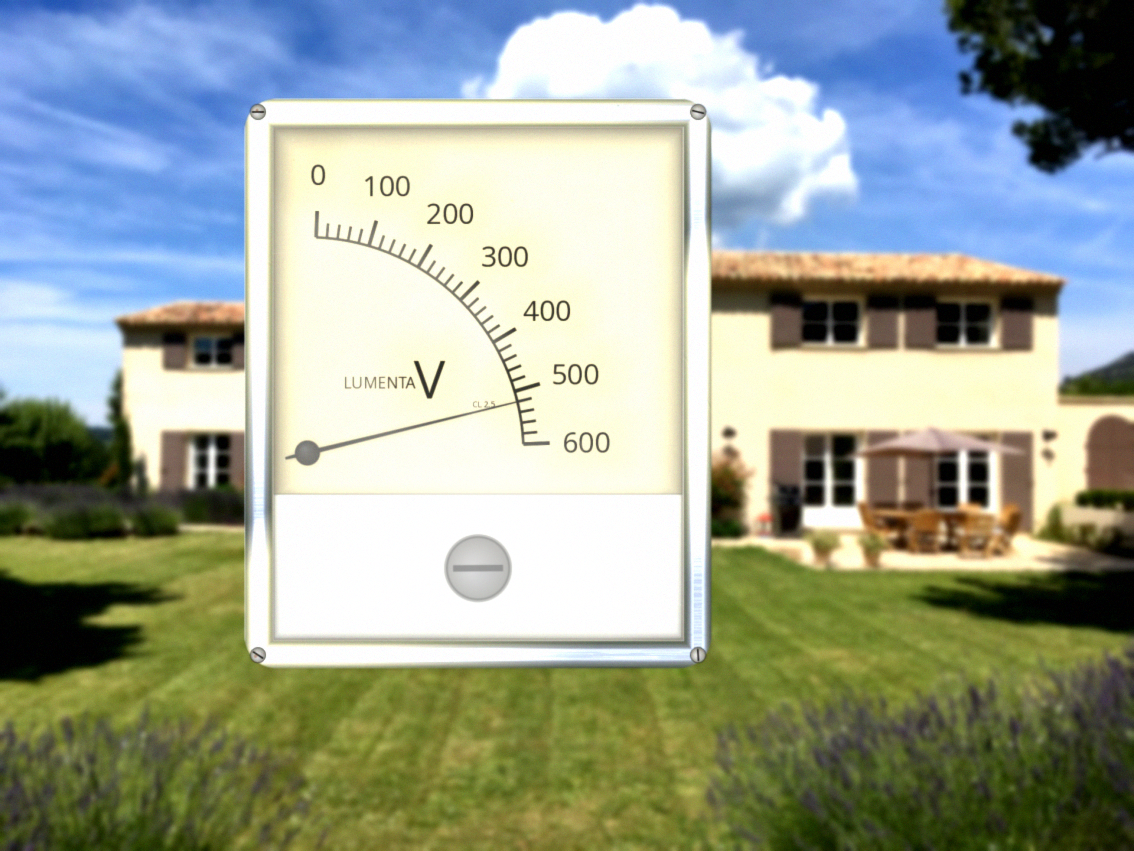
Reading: V 520
